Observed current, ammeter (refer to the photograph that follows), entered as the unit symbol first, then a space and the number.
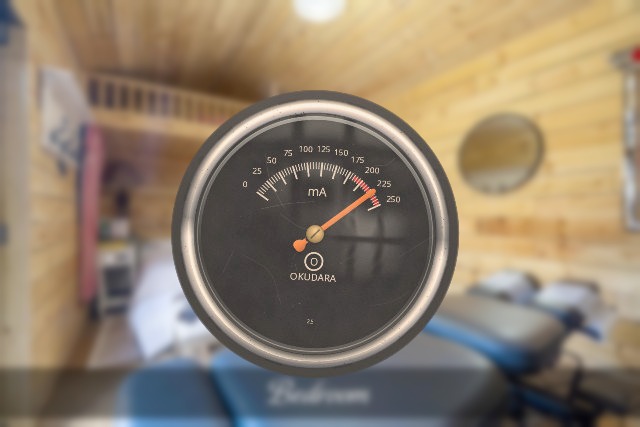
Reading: mA 225
